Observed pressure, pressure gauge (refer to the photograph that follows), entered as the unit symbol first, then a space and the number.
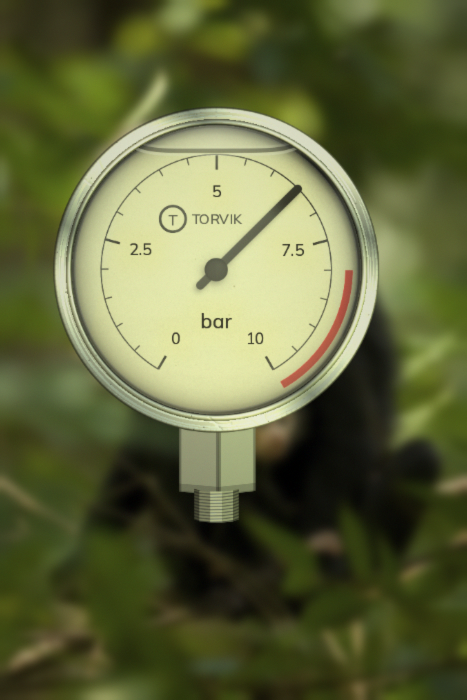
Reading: bar 6.5
